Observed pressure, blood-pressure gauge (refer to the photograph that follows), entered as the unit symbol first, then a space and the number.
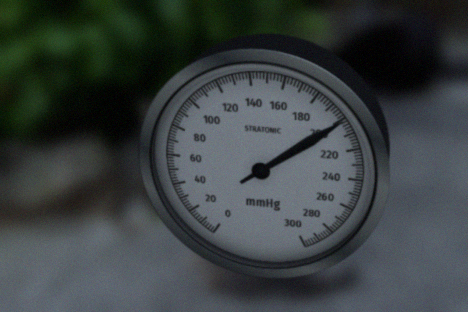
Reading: mmHg 200
